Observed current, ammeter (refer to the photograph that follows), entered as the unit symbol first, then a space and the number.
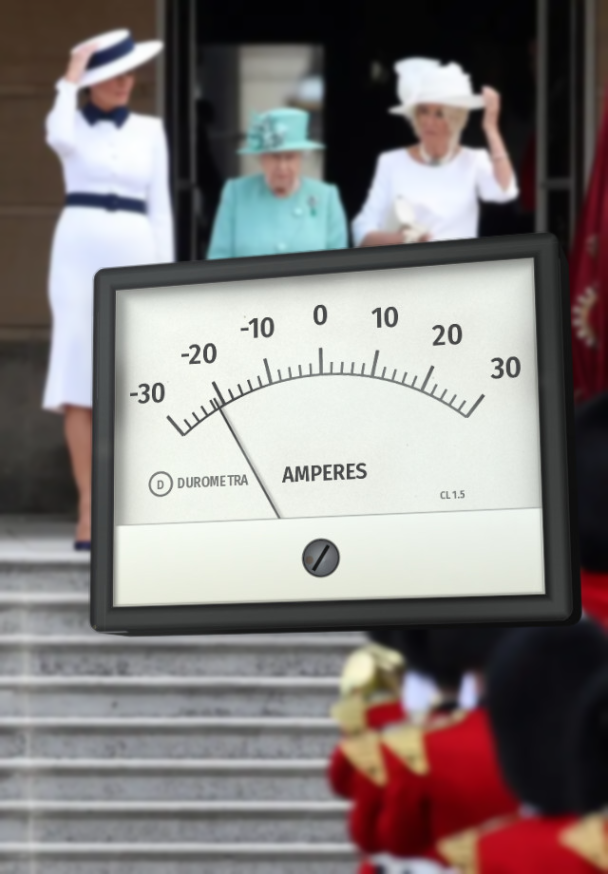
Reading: A -21
